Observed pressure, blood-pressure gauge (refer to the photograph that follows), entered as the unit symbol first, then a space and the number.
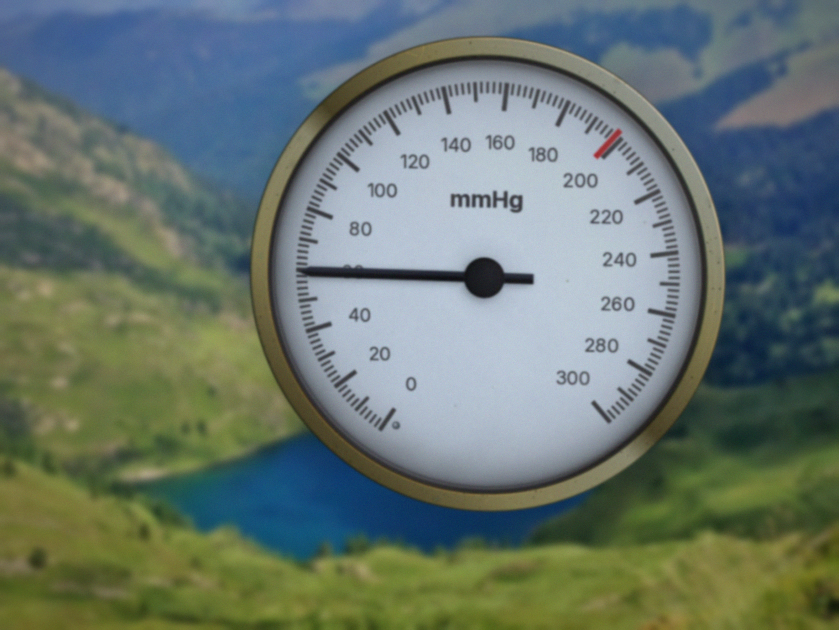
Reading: mmHg 60
